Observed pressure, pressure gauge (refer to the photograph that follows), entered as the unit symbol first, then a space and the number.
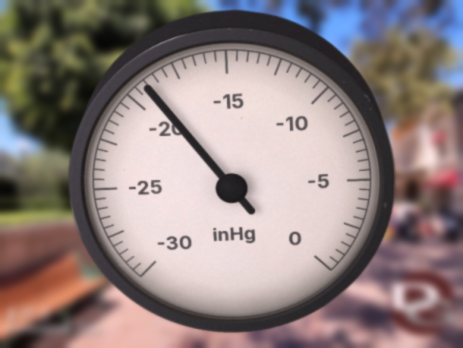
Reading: inHg -19
